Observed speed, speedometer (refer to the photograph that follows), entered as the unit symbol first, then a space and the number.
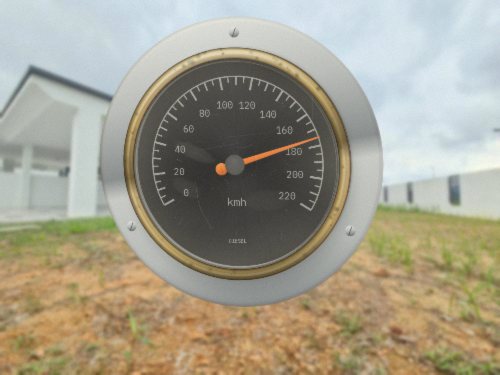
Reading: km/h 175
